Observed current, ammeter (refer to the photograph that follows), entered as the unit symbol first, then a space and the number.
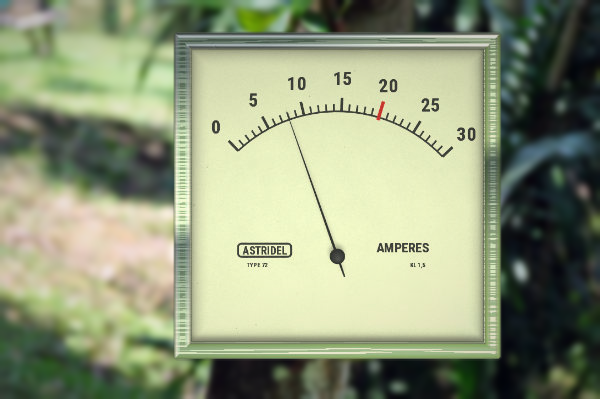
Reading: A 8
